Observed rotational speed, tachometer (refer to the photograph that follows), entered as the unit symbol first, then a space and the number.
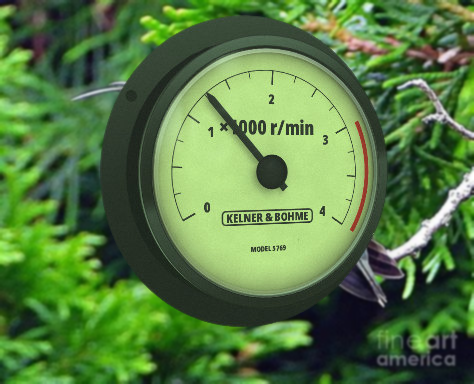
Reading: rpm 1250
